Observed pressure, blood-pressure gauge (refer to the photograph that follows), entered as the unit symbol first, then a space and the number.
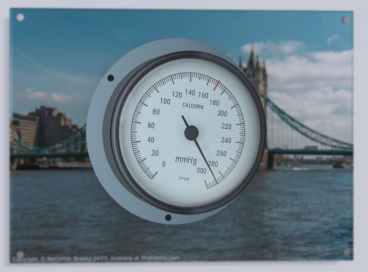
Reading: mmHg 290
